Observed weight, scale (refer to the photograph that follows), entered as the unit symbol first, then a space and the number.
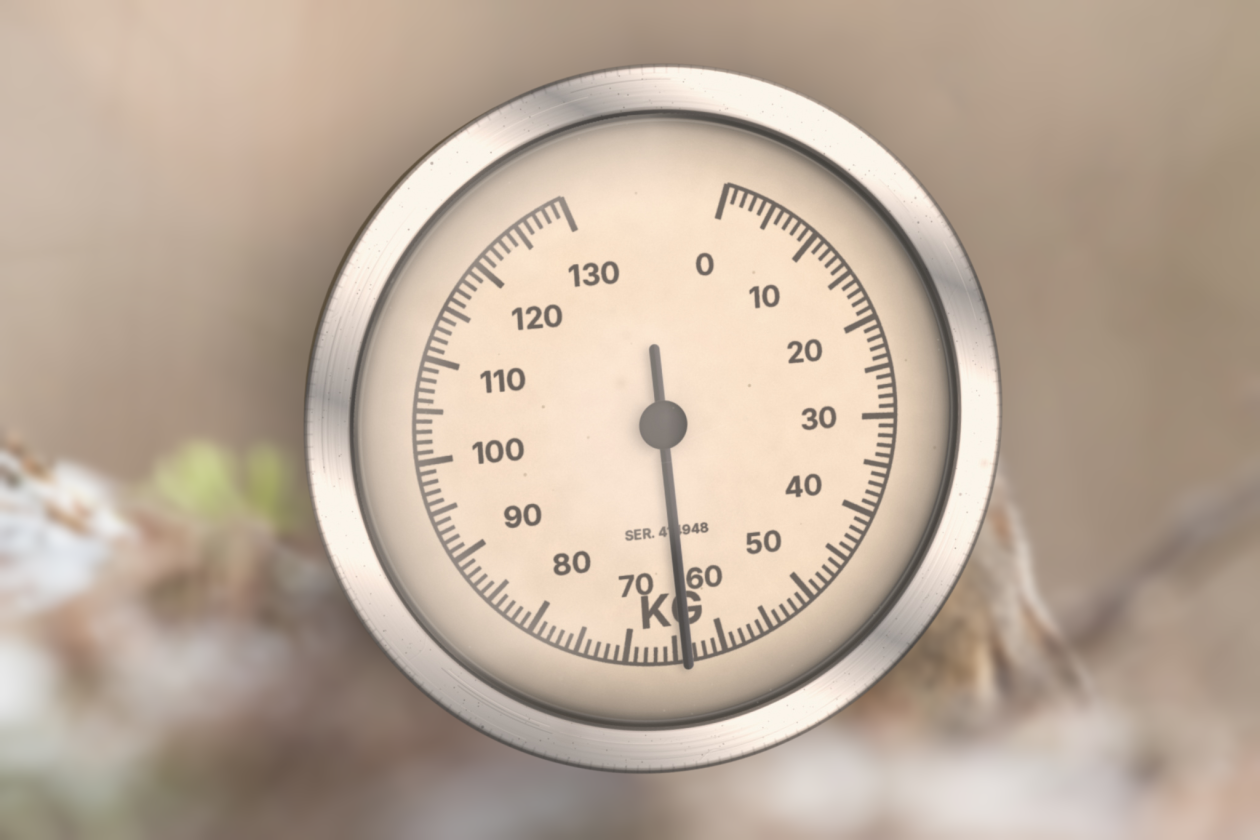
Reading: kg 64
